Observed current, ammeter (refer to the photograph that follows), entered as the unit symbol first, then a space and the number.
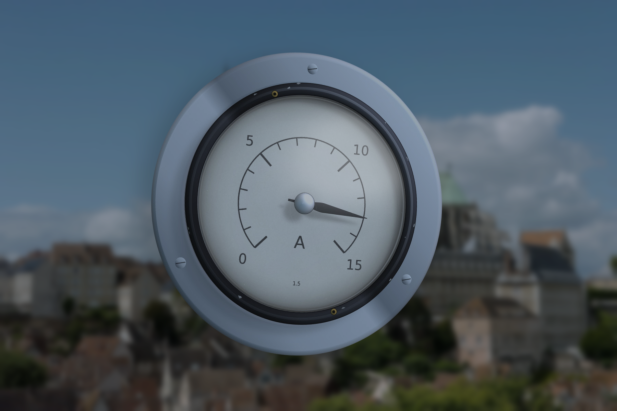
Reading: A 13
